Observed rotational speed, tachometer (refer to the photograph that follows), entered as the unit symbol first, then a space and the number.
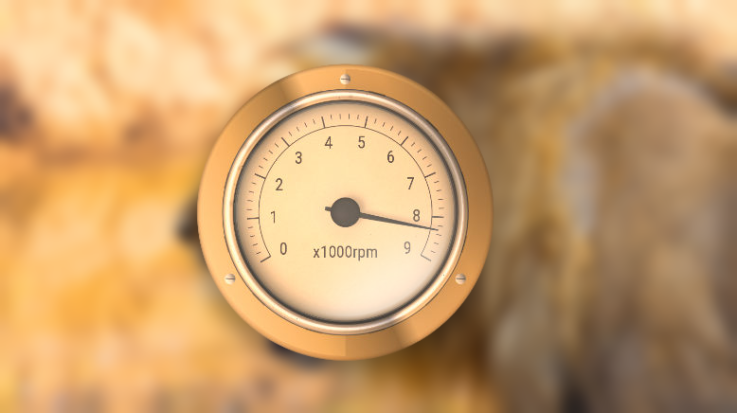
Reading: rpm 8300
